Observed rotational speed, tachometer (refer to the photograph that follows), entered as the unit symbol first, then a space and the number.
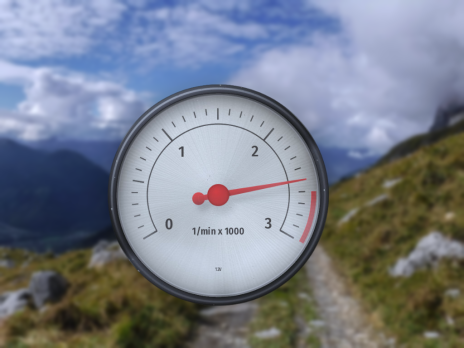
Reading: rpm 2500
